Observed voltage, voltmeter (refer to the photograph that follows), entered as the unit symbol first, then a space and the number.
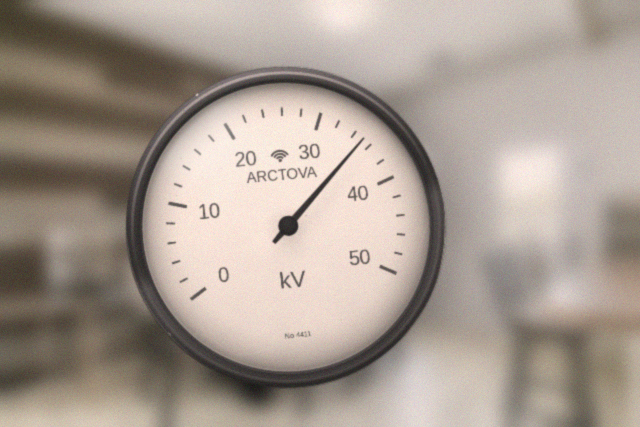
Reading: kV 35
